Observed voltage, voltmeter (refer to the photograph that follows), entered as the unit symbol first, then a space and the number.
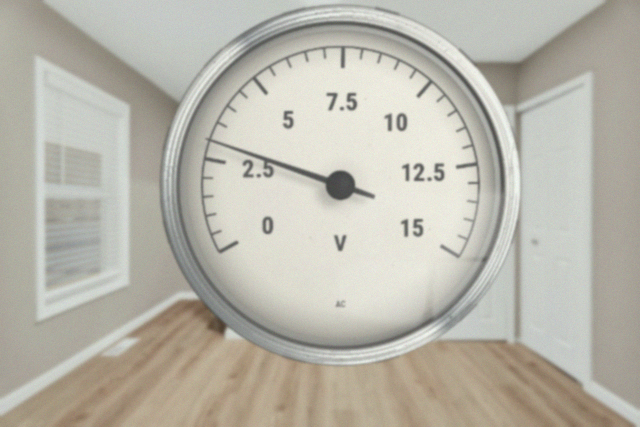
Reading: V 3
